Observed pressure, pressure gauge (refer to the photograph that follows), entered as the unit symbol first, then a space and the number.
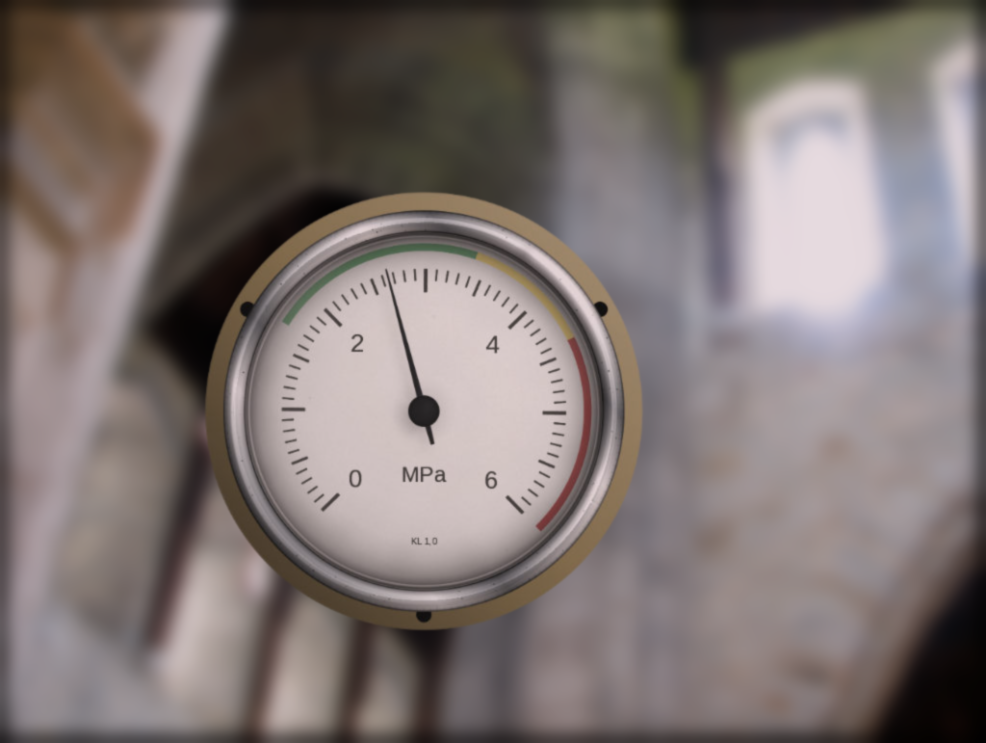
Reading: MPa 2.65
